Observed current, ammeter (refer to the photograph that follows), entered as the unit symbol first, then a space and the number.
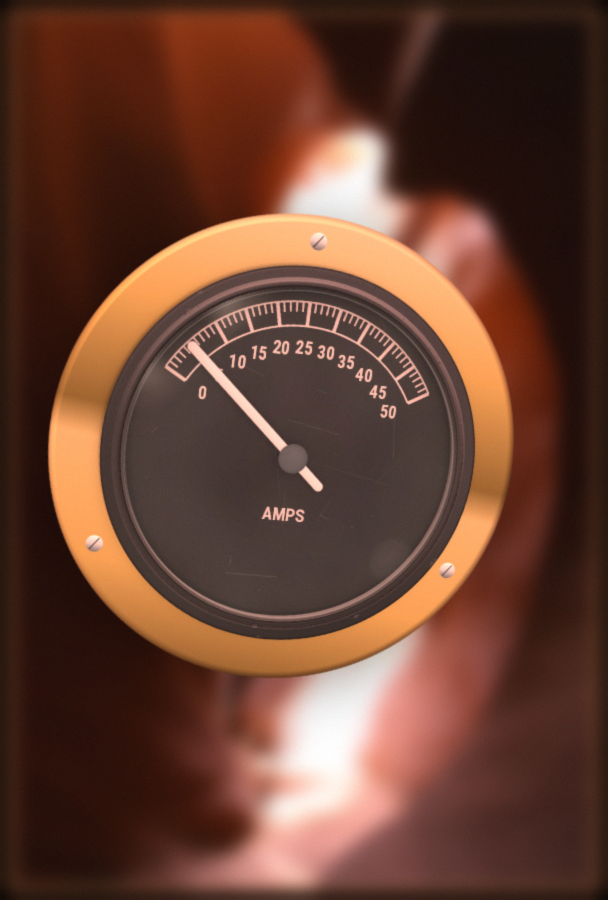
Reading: A 5
